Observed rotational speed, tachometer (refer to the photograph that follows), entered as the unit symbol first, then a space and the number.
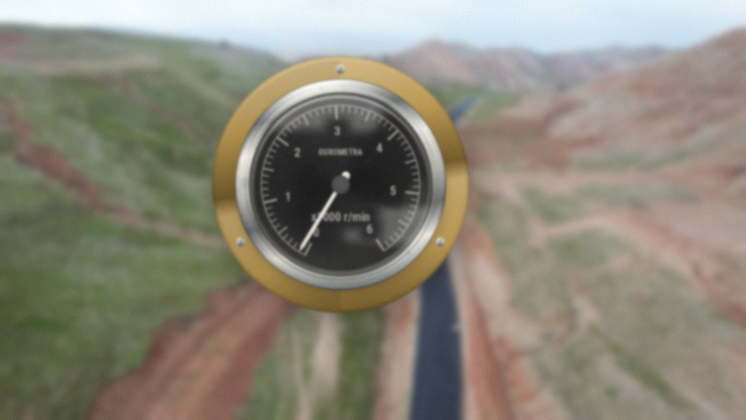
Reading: rpm 100
